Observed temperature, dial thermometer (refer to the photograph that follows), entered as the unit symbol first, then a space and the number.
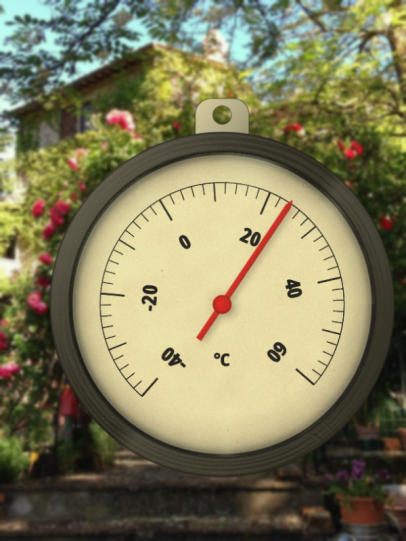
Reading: °C 24
